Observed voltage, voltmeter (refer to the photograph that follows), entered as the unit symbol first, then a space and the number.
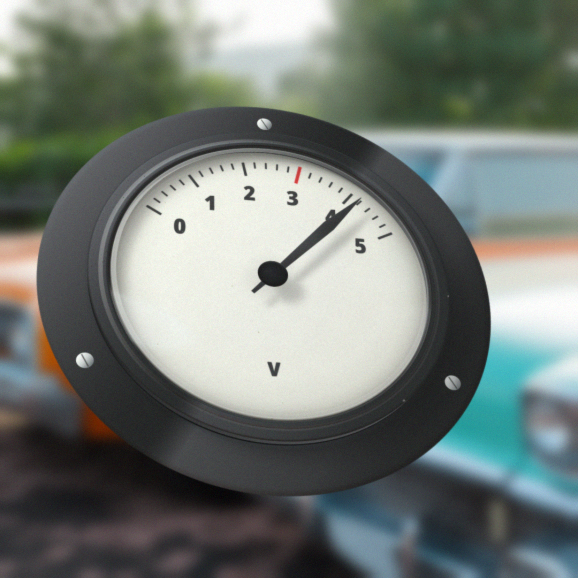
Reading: V 4.2
